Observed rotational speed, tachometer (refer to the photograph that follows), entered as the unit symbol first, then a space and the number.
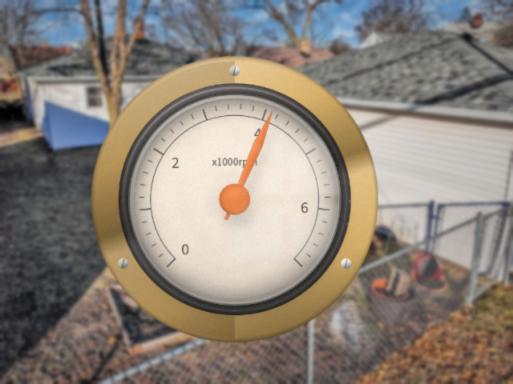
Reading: rpm 4100
